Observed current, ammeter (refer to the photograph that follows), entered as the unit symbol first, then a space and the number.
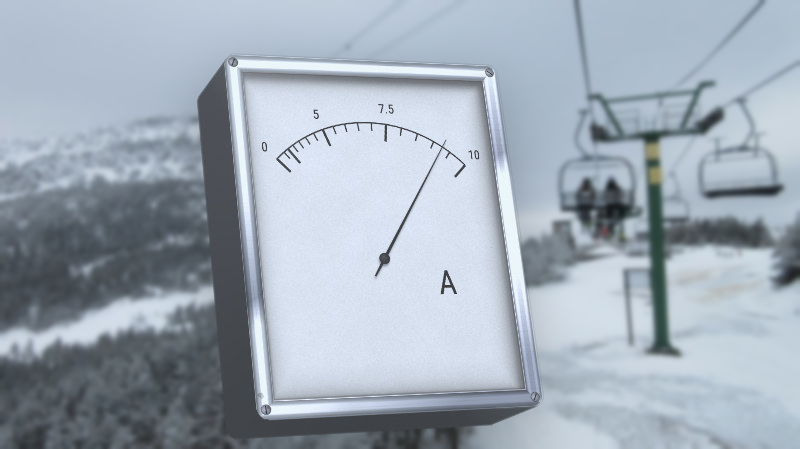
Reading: A 9.25
